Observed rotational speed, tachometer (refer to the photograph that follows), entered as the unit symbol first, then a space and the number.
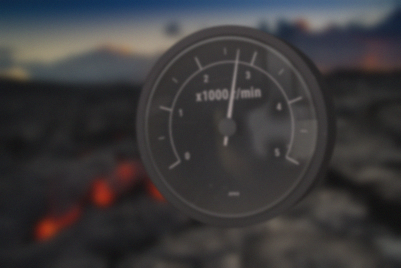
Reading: rpm 2750
